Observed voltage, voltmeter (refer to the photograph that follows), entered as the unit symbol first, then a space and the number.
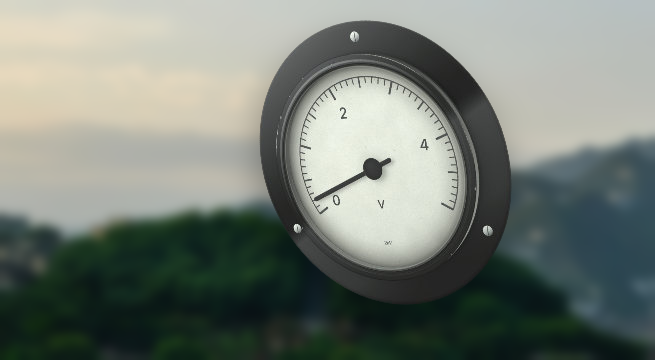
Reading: V 0.2
